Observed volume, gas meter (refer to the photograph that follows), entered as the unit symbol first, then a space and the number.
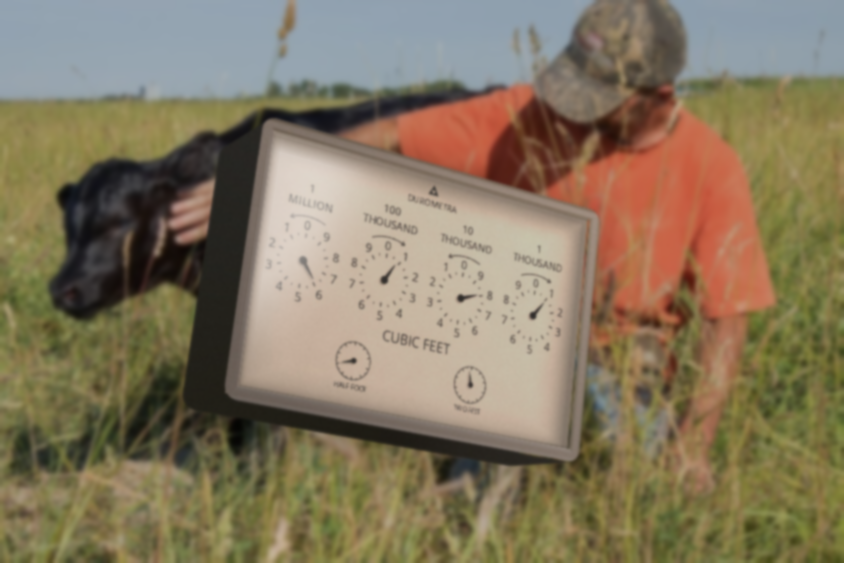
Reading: ft³ 608100
